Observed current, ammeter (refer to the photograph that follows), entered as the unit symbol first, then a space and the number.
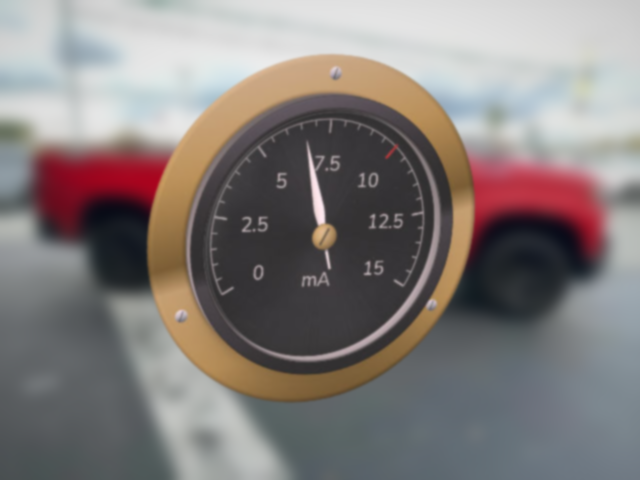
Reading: mA 6.5
